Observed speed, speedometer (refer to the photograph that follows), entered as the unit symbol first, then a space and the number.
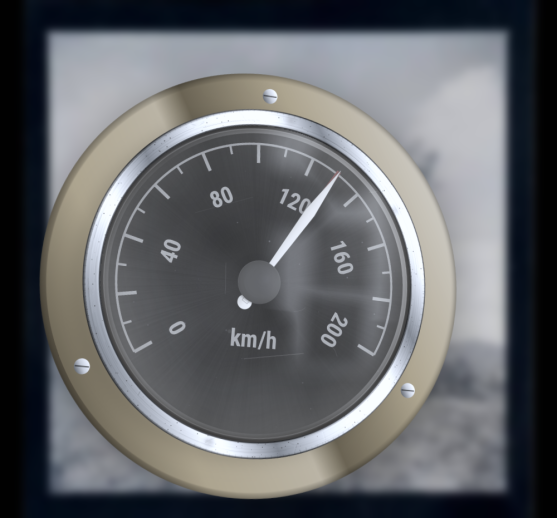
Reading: km/h 130
